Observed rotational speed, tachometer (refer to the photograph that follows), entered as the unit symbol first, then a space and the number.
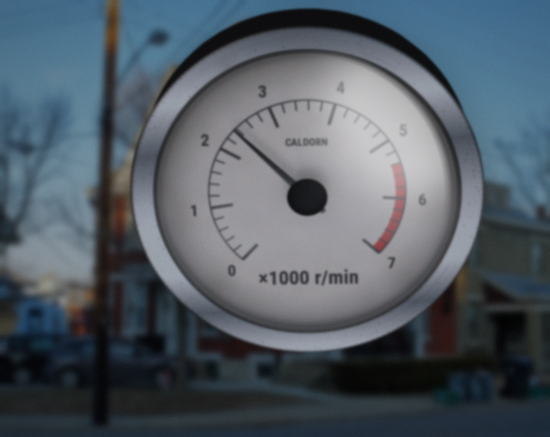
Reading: rpm 2400
